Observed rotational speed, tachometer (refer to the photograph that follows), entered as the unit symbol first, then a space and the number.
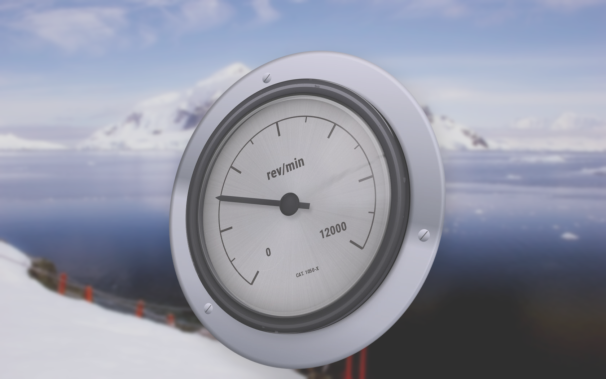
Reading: rpm 3000
